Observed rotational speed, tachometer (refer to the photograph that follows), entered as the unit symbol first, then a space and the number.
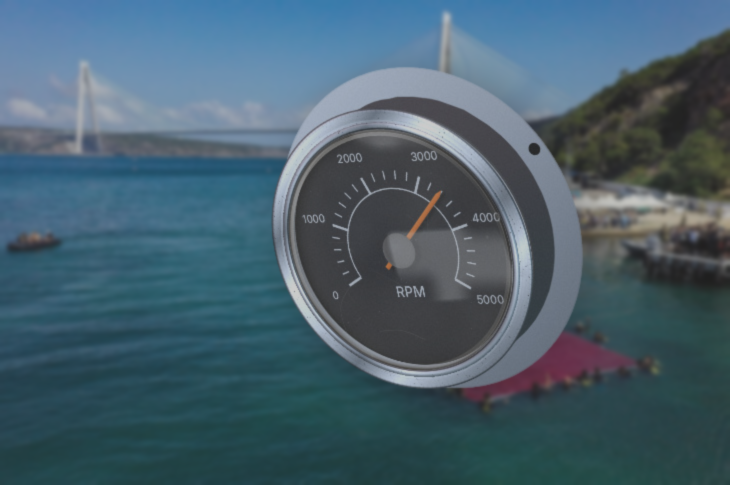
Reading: rpm 3400
